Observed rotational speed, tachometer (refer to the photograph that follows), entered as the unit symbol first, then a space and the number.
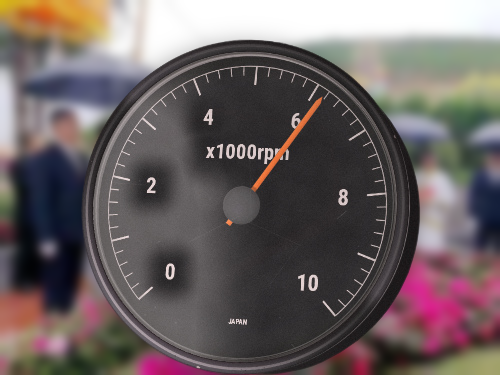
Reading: rpm 6200
